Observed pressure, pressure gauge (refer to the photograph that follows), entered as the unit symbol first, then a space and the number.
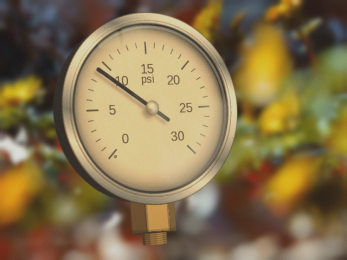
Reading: psi 9
